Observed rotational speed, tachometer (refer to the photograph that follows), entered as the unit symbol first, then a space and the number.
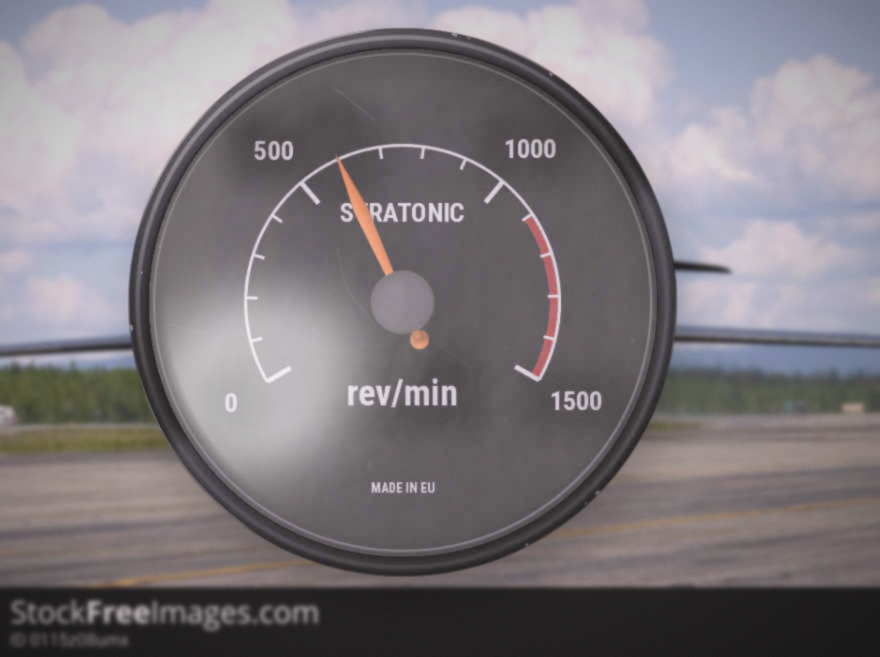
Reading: rpm 600
